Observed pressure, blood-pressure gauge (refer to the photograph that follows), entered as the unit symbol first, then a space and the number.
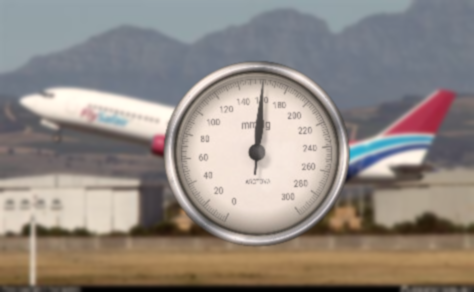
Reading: mmHg 160
